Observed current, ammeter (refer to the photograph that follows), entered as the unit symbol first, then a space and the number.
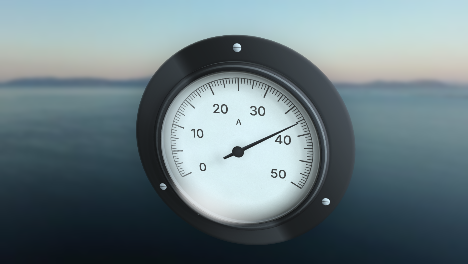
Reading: A 37.5
